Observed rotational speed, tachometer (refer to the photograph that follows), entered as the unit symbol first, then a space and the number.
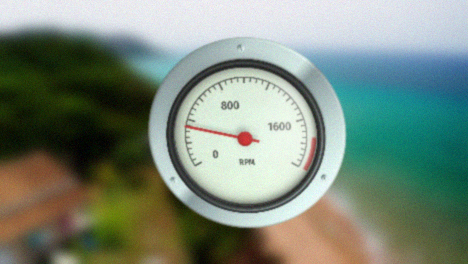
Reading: rpm 350
